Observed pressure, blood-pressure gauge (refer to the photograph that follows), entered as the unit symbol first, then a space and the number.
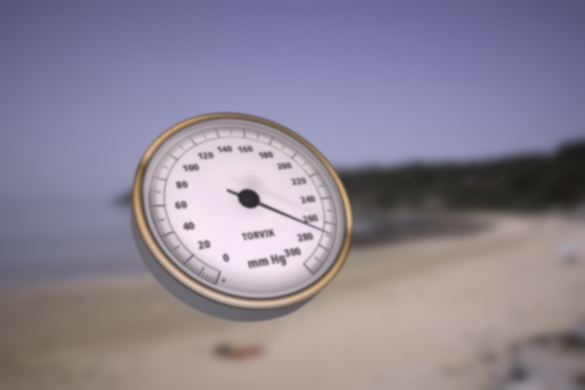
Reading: mmHg 270
